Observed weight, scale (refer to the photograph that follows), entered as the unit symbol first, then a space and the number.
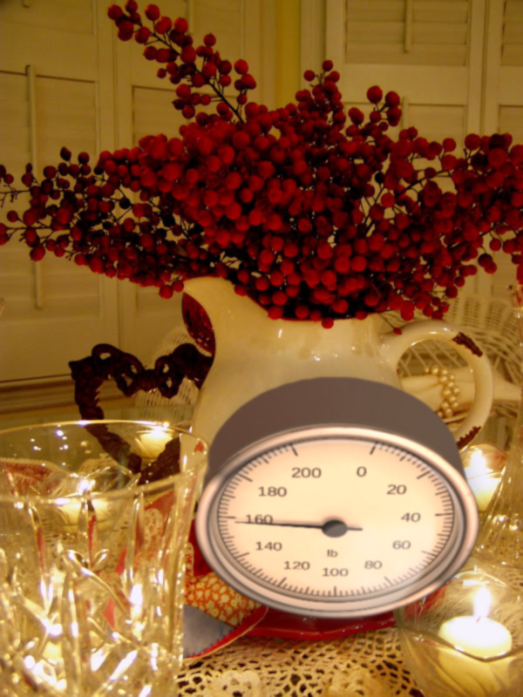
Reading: lb 160
